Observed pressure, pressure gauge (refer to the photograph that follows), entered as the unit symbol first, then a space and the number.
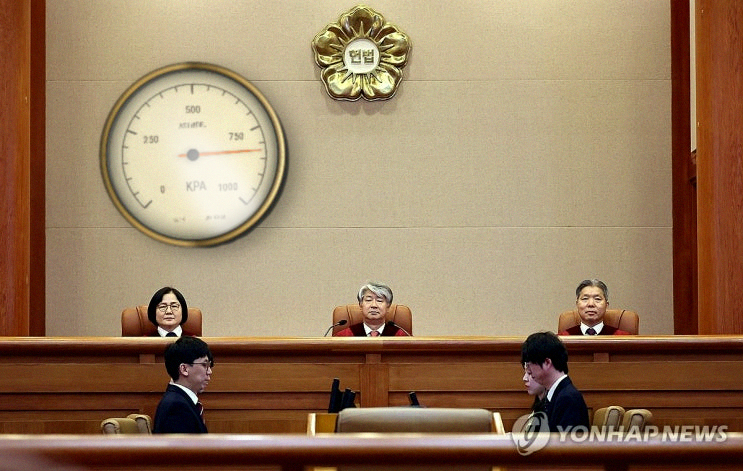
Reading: kPa 825
